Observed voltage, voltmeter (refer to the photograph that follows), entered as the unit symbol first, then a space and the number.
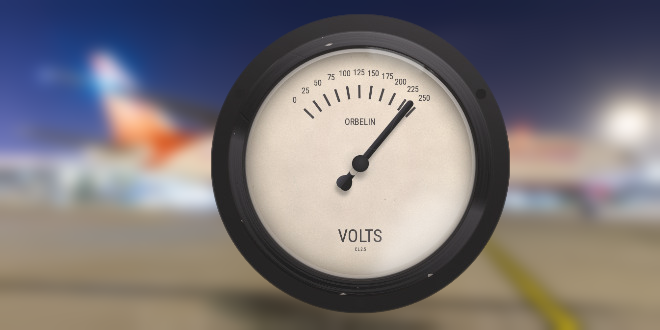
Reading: V 237.5
